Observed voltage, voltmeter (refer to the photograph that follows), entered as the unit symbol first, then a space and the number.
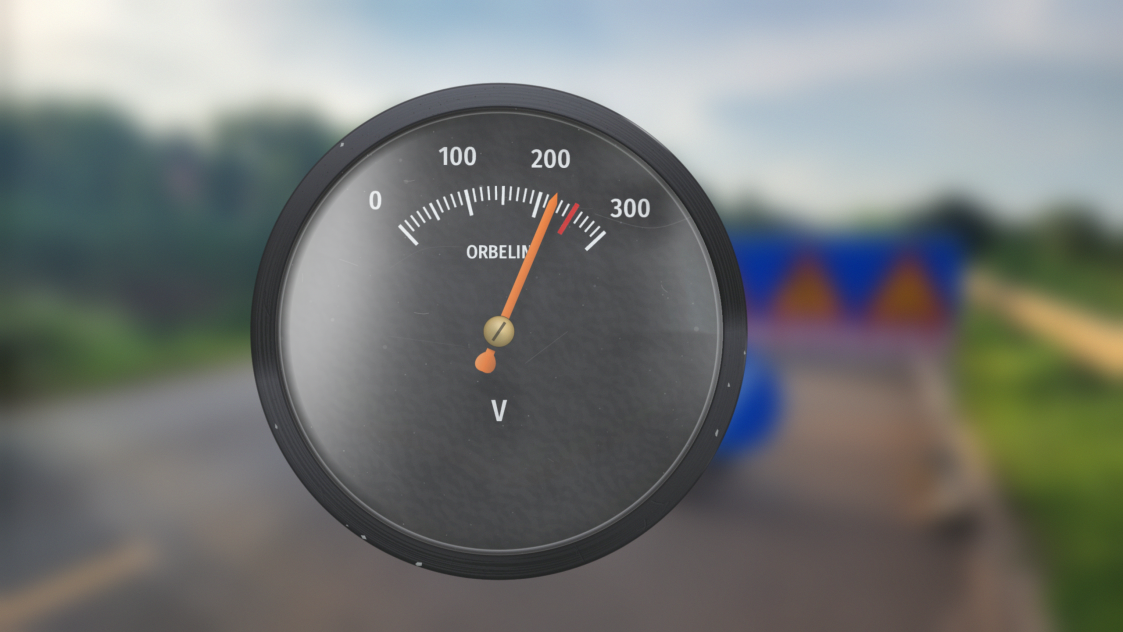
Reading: V 220
